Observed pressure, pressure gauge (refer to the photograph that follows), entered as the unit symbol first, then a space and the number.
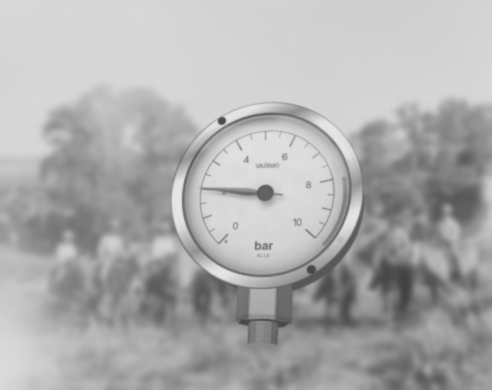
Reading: bar 2
